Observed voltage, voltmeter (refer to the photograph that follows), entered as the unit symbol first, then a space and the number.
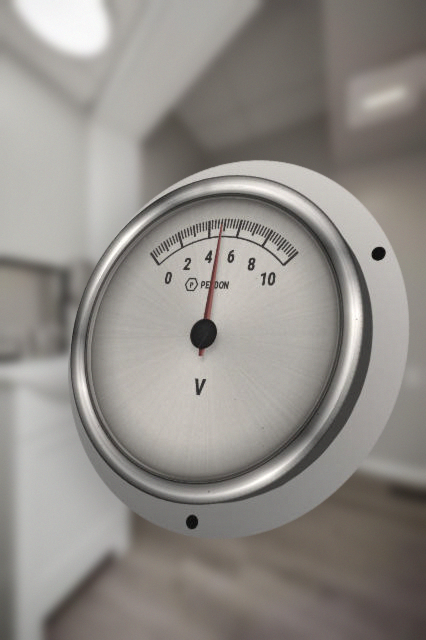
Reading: V 5
